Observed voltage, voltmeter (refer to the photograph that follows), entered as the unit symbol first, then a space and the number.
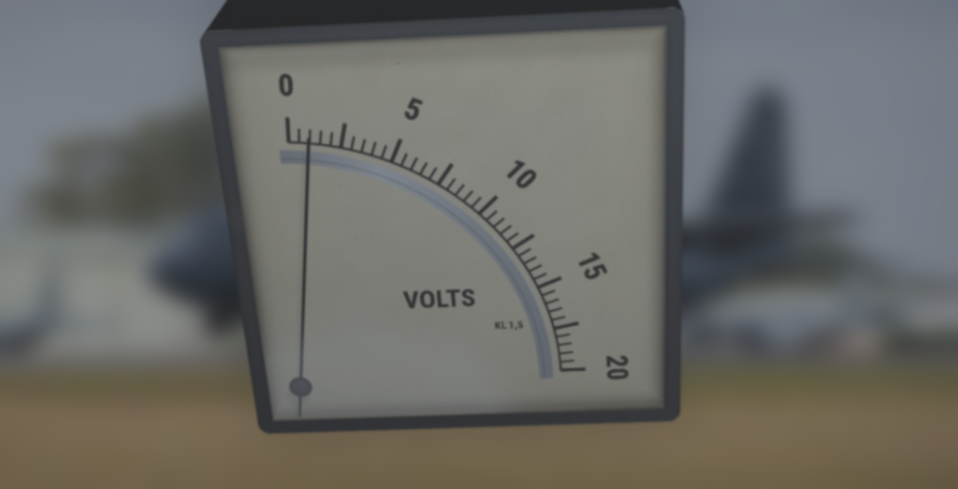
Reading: V 1
